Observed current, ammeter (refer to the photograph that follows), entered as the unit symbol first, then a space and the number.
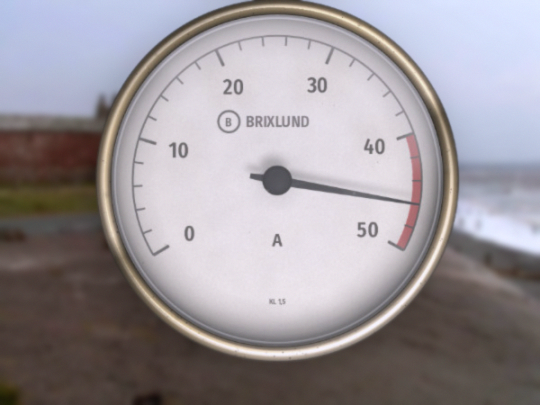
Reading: A 46
